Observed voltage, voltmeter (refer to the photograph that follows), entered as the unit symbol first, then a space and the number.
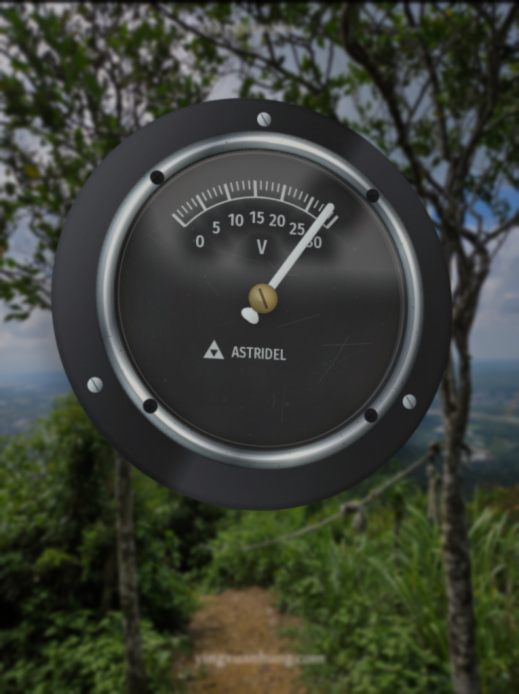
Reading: V 28
